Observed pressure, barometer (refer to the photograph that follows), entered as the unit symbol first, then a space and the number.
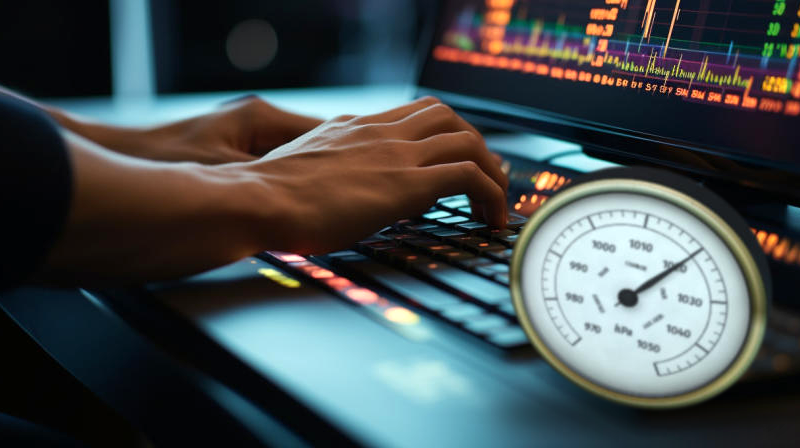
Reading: hPa 1020
